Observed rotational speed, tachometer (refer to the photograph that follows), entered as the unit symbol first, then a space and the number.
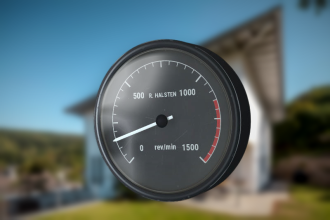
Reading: rpm 150
